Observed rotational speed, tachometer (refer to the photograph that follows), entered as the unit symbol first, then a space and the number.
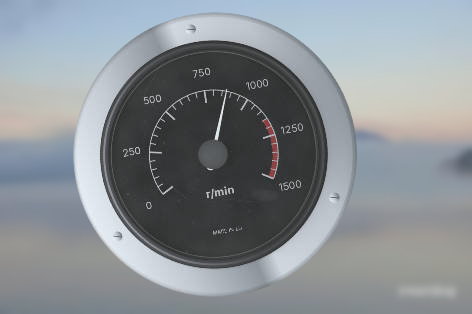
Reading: rpm 875
